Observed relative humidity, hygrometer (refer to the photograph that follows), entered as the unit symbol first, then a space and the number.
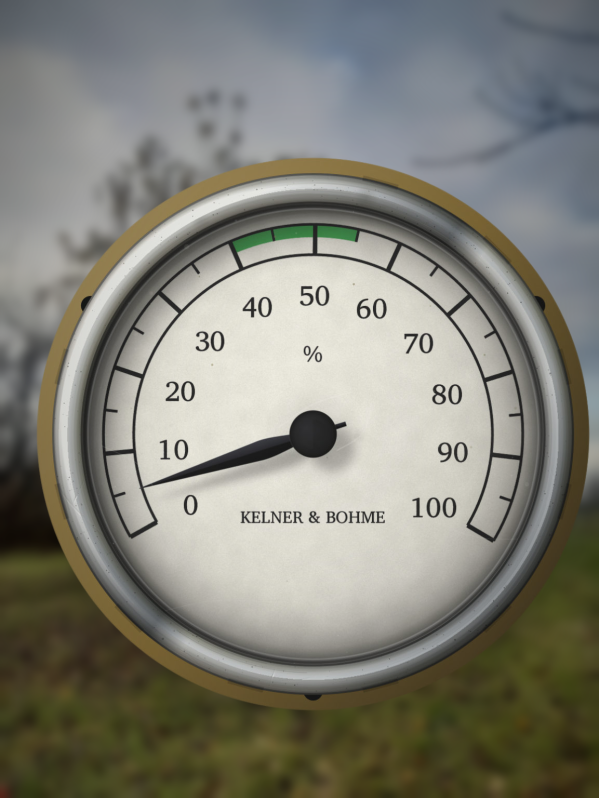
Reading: % 5
